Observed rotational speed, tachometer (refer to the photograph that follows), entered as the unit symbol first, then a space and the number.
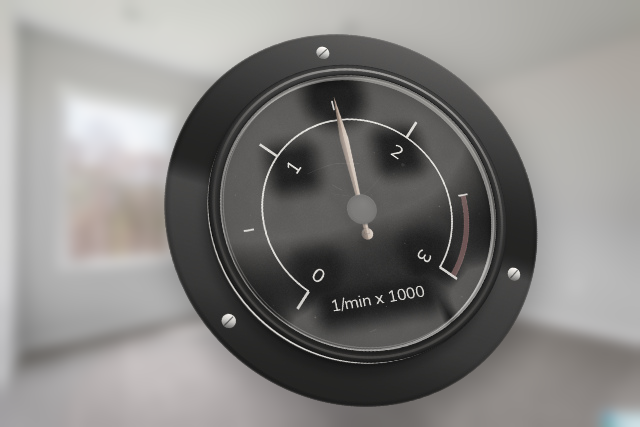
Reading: rpm 1500
